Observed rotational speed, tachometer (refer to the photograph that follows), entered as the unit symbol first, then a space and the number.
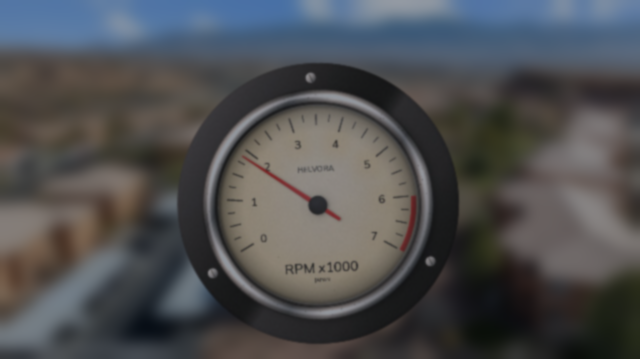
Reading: rpm 1875
